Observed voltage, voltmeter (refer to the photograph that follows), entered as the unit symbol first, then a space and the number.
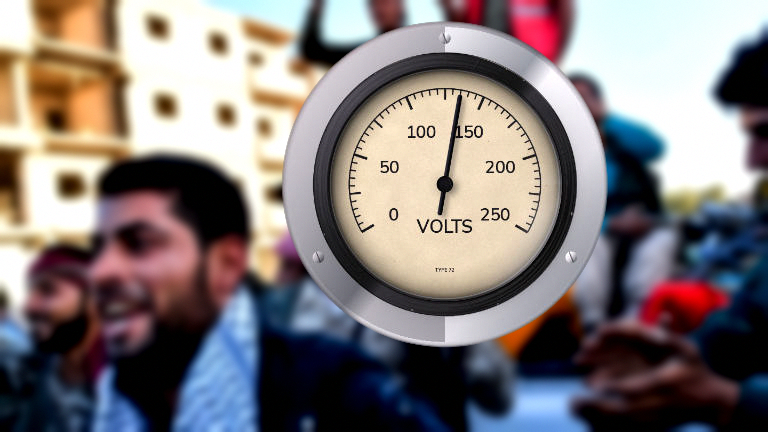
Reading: V 135
